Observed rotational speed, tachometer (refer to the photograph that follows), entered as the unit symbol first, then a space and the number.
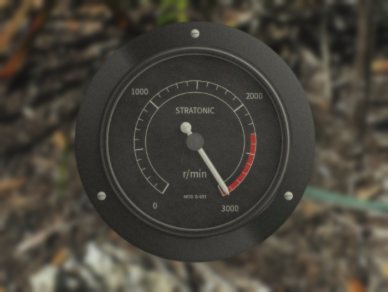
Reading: rpm 2950
